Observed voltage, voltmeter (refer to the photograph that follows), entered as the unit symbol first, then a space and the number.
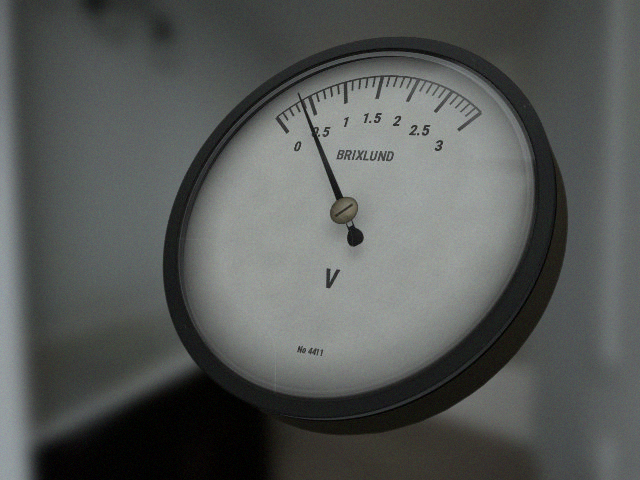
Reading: V 0.4
